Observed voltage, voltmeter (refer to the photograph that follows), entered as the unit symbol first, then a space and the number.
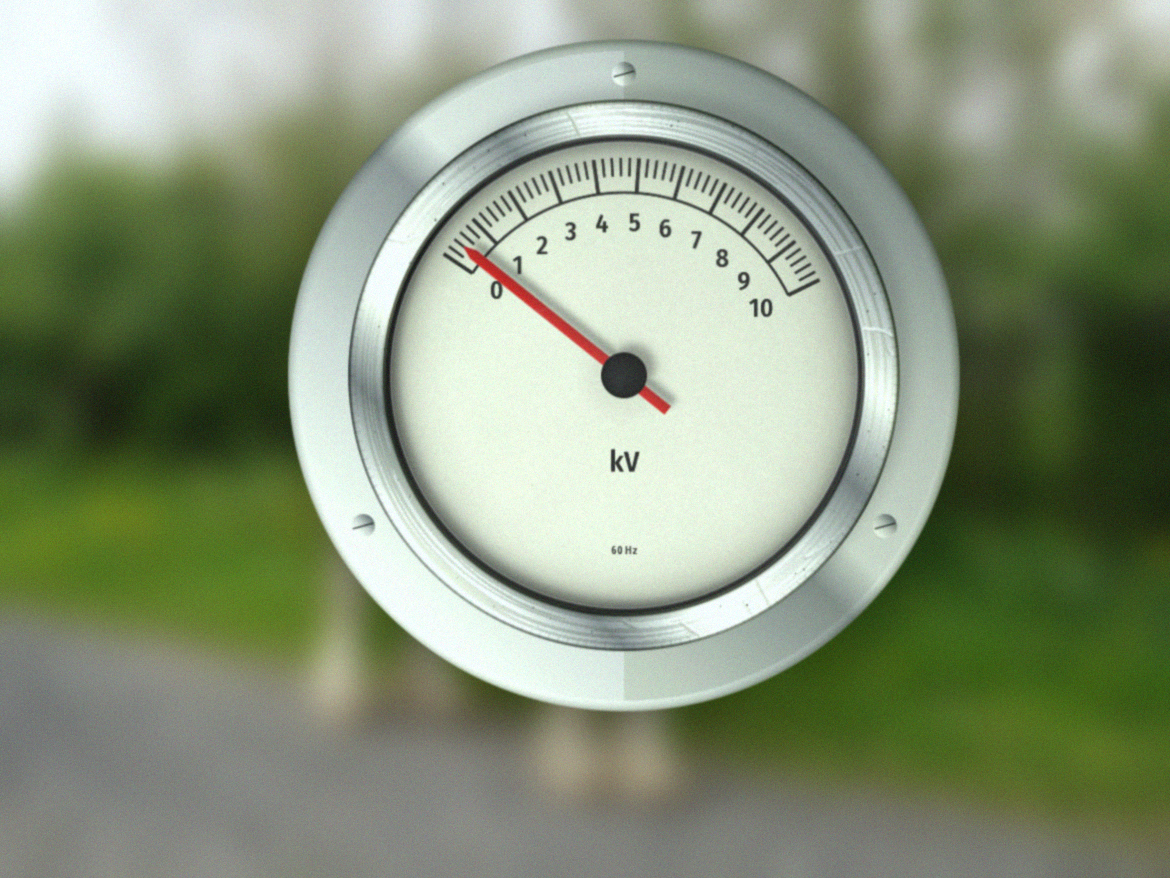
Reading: kV 0.4
